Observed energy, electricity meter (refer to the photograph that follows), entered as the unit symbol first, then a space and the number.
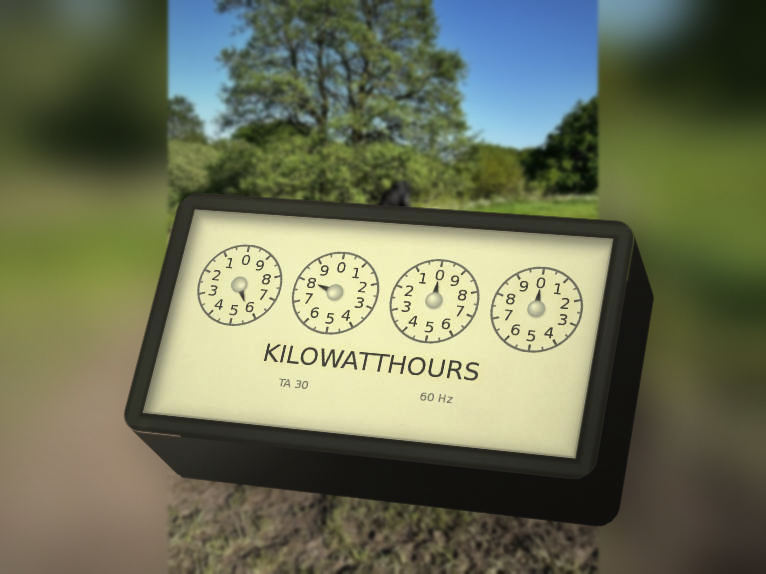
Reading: kWh 5800
